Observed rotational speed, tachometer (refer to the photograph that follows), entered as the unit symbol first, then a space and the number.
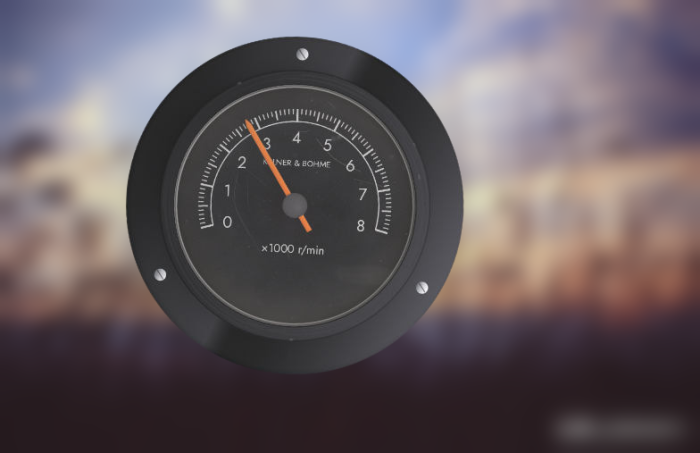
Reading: rpm 2800
